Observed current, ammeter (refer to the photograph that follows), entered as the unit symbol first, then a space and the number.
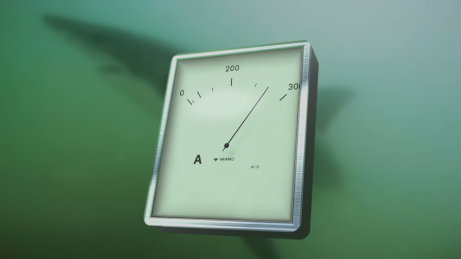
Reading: A 275
